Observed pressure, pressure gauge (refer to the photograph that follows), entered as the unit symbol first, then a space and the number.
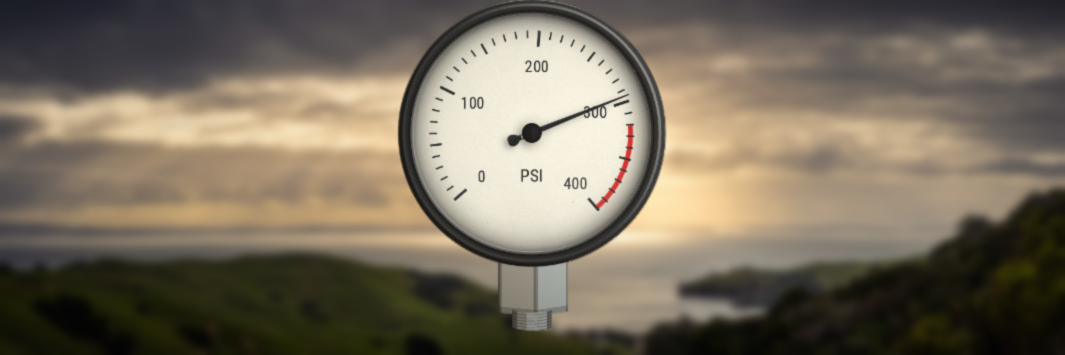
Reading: psi 295
